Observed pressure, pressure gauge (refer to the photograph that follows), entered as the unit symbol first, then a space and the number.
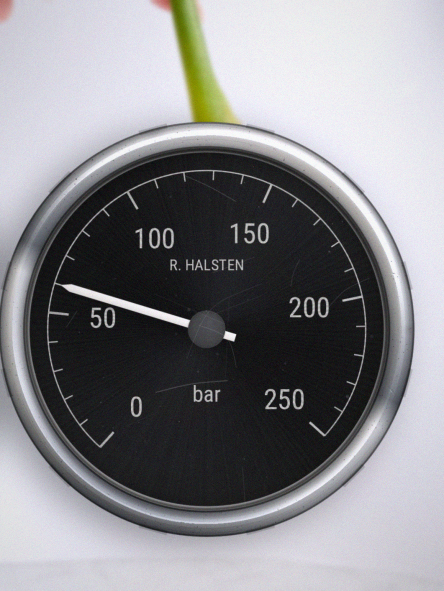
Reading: bar 60
